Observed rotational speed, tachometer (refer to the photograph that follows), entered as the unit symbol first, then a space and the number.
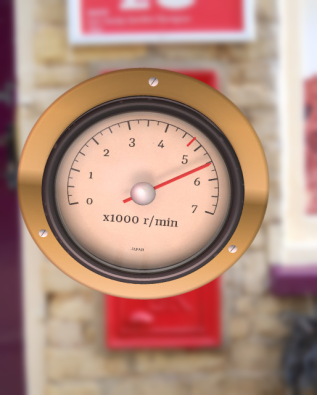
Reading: rpm 5500
